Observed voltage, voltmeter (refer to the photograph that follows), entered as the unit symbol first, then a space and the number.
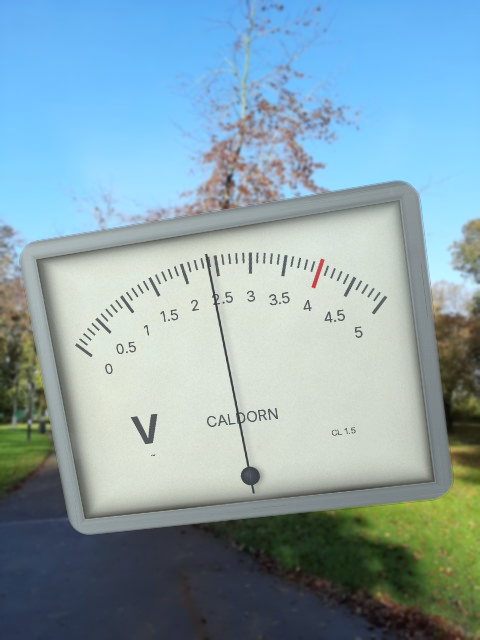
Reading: V 2.4
